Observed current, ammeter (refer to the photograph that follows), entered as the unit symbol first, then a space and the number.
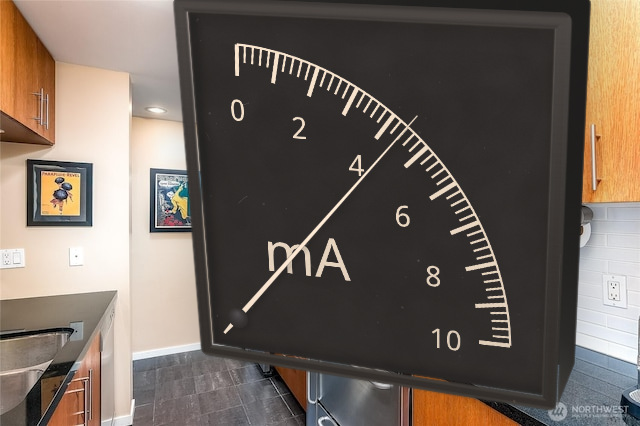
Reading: mA 4.4
